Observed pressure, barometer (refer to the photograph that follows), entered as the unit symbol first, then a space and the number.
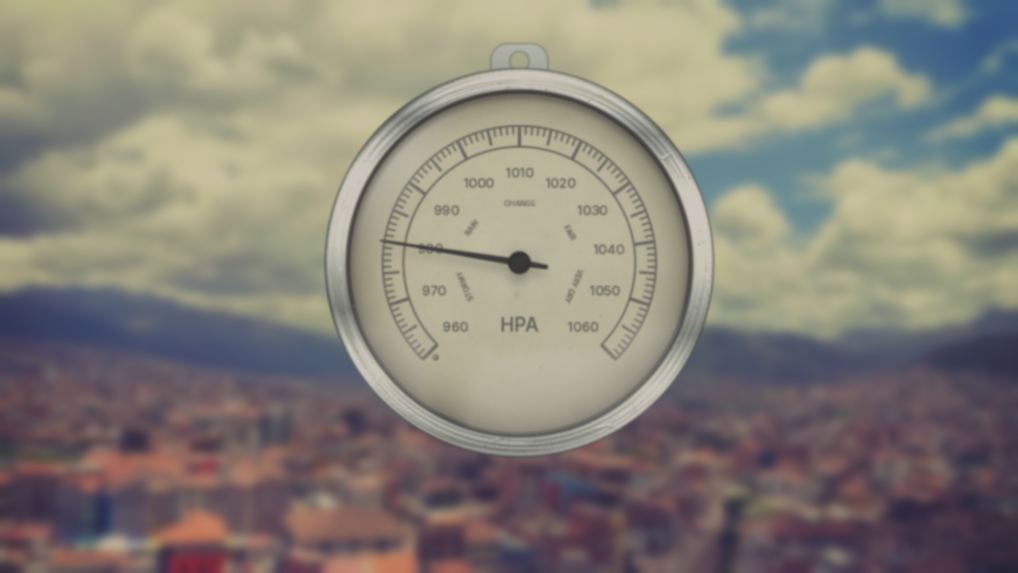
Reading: hPa 980
